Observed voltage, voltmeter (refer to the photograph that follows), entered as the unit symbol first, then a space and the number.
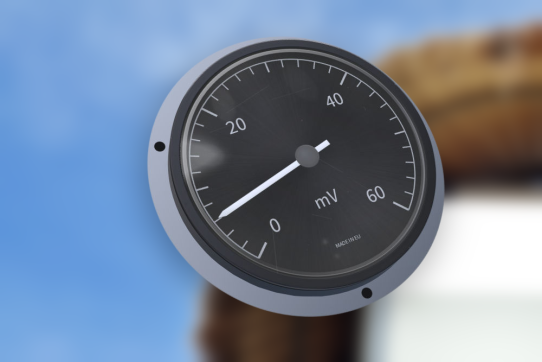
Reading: mV 6
